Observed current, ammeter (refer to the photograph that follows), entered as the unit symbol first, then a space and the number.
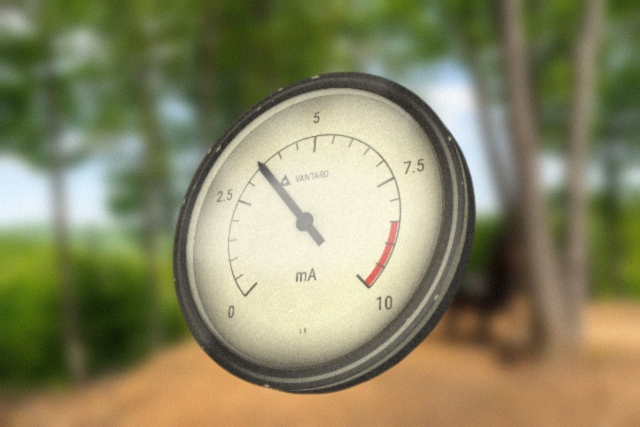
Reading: mA 3.5
